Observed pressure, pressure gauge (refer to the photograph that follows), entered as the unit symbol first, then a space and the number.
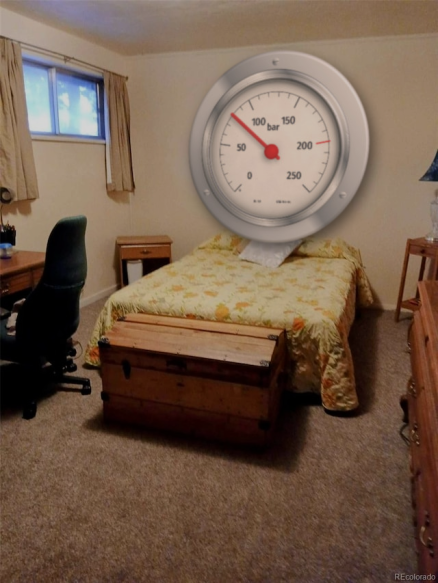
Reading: bar 80
